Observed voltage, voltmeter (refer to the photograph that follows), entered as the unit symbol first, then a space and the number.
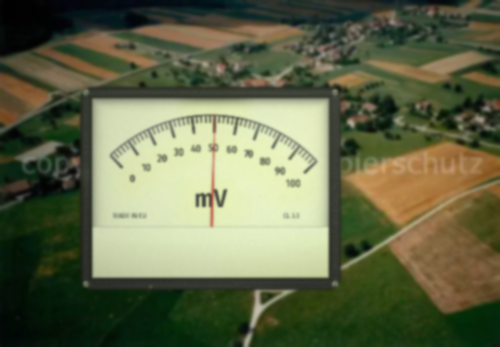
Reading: mV 50
